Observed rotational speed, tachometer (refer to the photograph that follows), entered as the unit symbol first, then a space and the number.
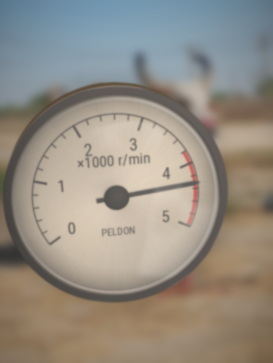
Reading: rpm 4300
